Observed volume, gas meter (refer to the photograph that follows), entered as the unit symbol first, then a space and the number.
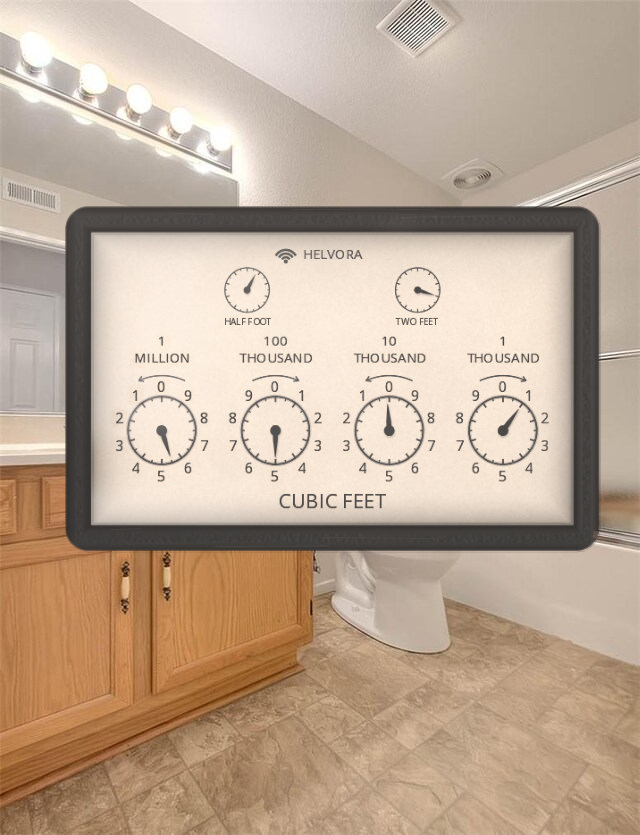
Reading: ft³ 550100
